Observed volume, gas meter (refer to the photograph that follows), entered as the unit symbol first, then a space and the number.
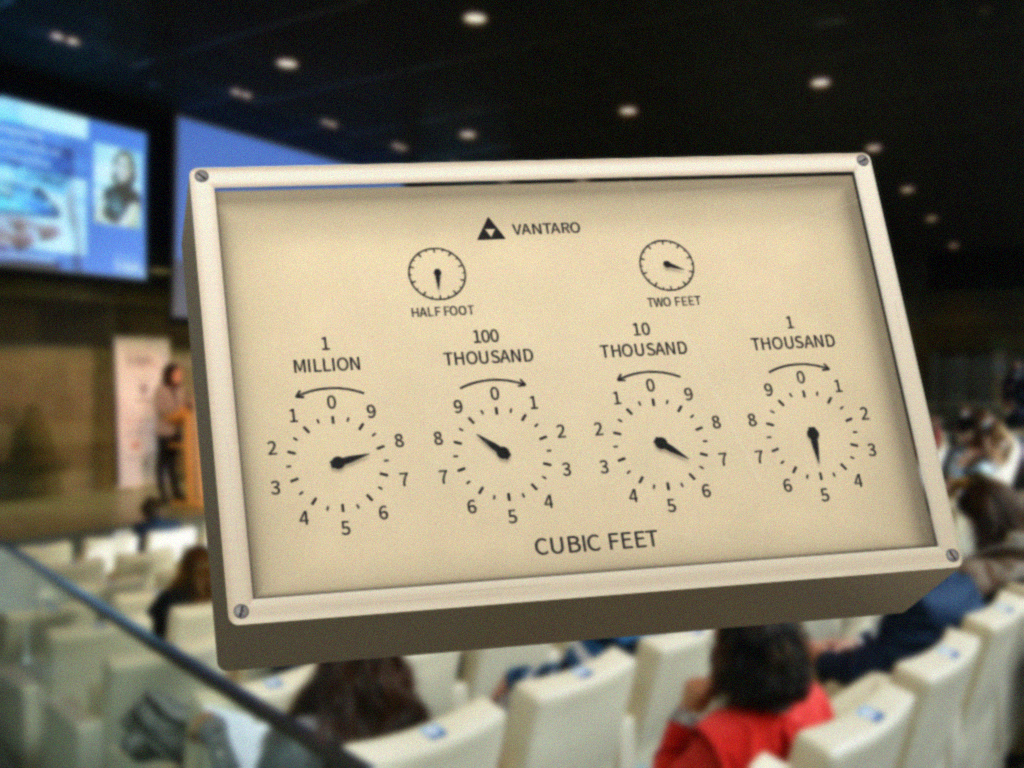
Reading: ft³ 786500
